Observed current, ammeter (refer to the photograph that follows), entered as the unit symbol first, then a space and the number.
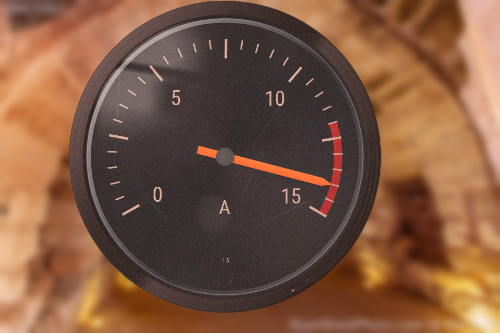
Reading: A 14
